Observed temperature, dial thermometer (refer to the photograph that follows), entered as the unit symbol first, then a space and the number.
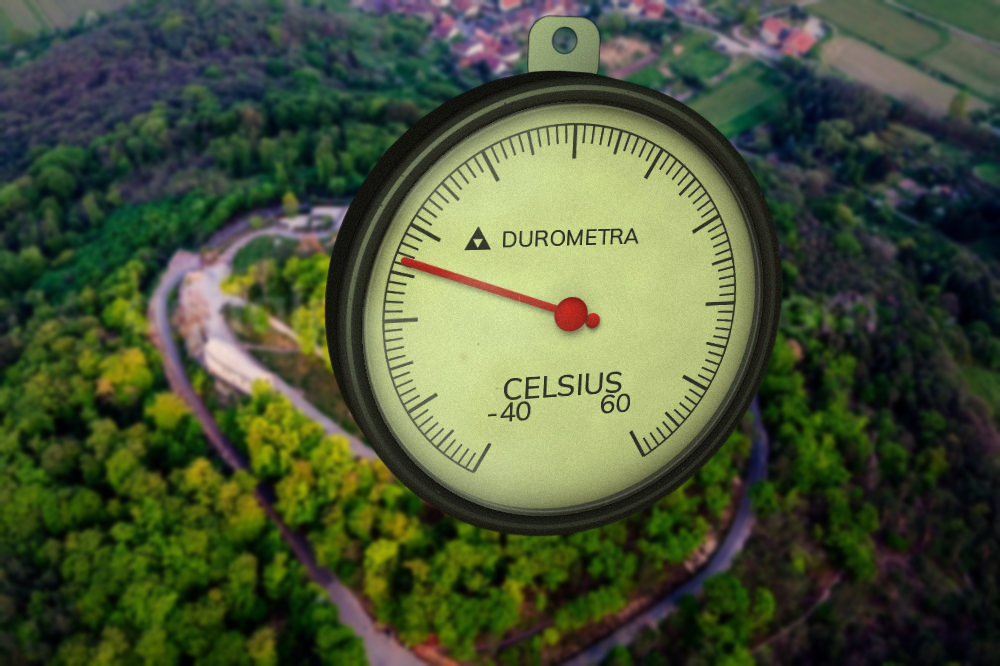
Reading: °C -13.5
